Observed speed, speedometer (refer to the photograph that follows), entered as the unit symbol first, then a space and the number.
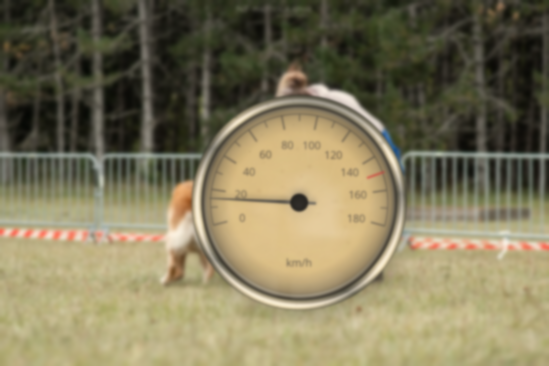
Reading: km/h 15
